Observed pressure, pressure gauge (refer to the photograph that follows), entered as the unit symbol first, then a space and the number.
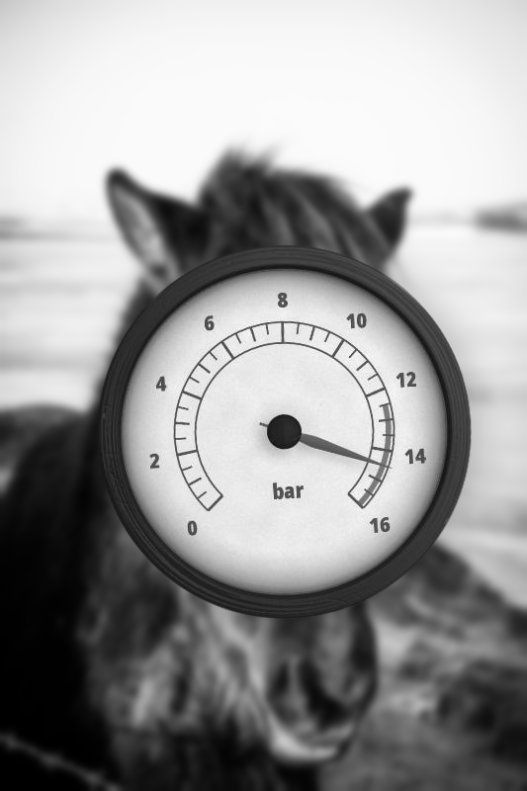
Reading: bar 14.5
